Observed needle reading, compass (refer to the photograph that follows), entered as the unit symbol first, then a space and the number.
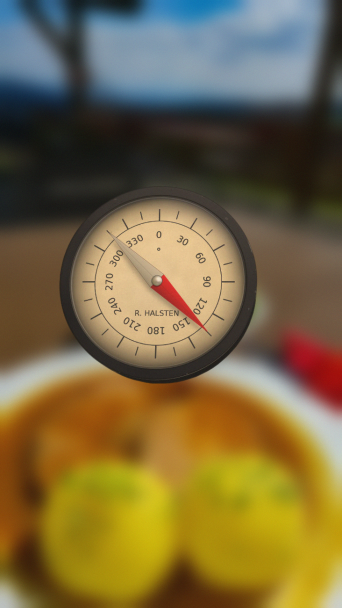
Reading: ° 135
